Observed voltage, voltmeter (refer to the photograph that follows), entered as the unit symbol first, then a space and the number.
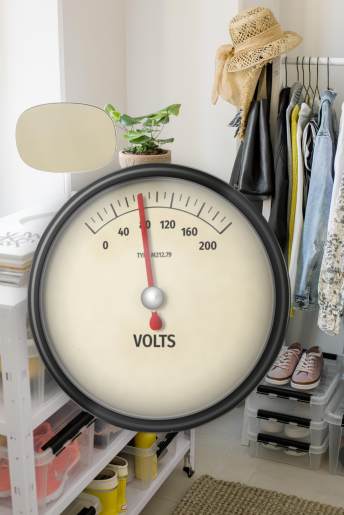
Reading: V 80
